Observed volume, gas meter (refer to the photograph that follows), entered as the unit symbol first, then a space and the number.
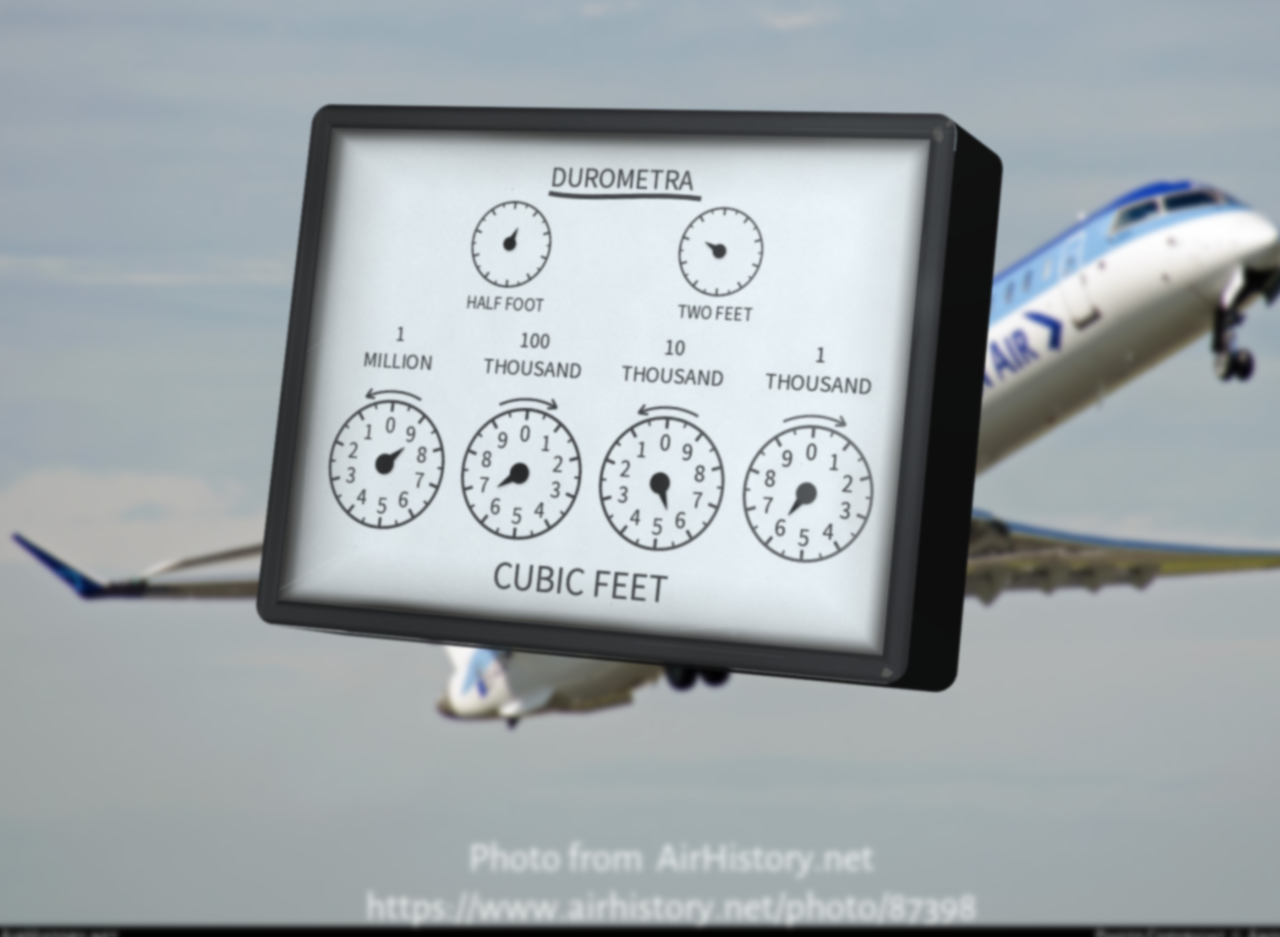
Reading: ft³ 865600
